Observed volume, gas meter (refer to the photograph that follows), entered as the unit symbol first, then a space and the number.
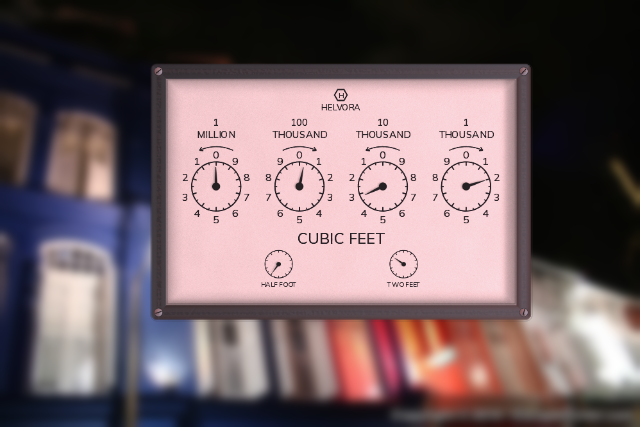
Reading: ft³ 3200
